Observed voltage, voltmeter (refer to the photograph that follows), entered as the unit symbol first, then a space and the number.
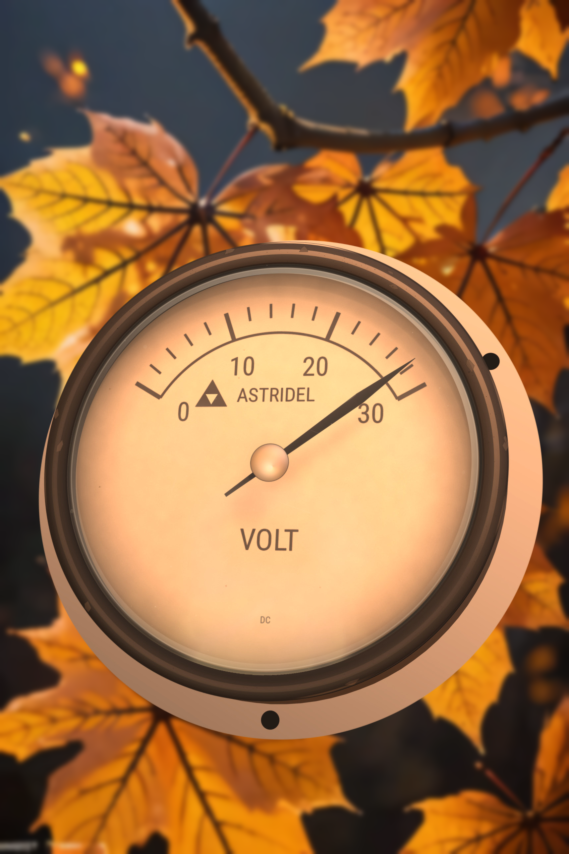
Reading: V 28
